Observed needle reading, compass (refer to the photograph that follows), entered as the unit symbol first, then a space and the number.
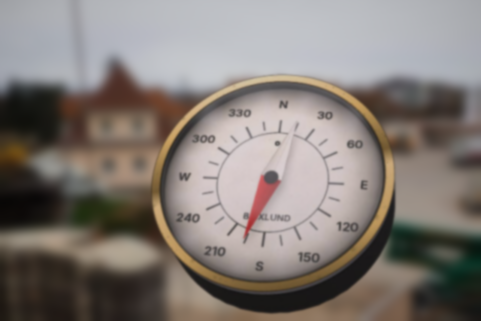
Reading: ° 195
